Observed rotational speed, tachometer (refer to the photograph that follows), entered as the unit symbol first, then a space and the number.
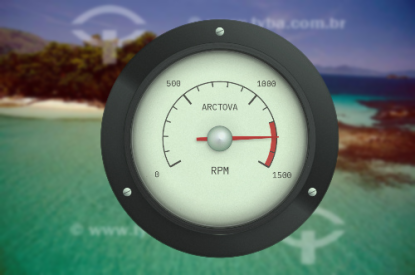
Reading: rpm 1300
